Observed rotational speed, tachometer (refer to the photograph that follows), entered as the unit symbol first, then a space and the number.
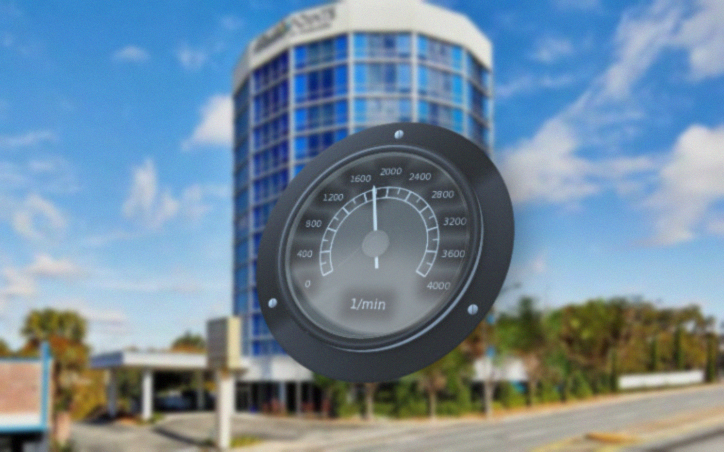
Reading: rpm 1800
